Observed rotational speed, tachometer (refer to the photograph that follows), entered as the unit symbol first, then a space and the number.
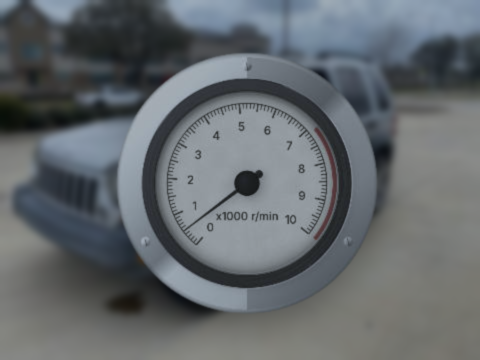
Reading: rpm 500
